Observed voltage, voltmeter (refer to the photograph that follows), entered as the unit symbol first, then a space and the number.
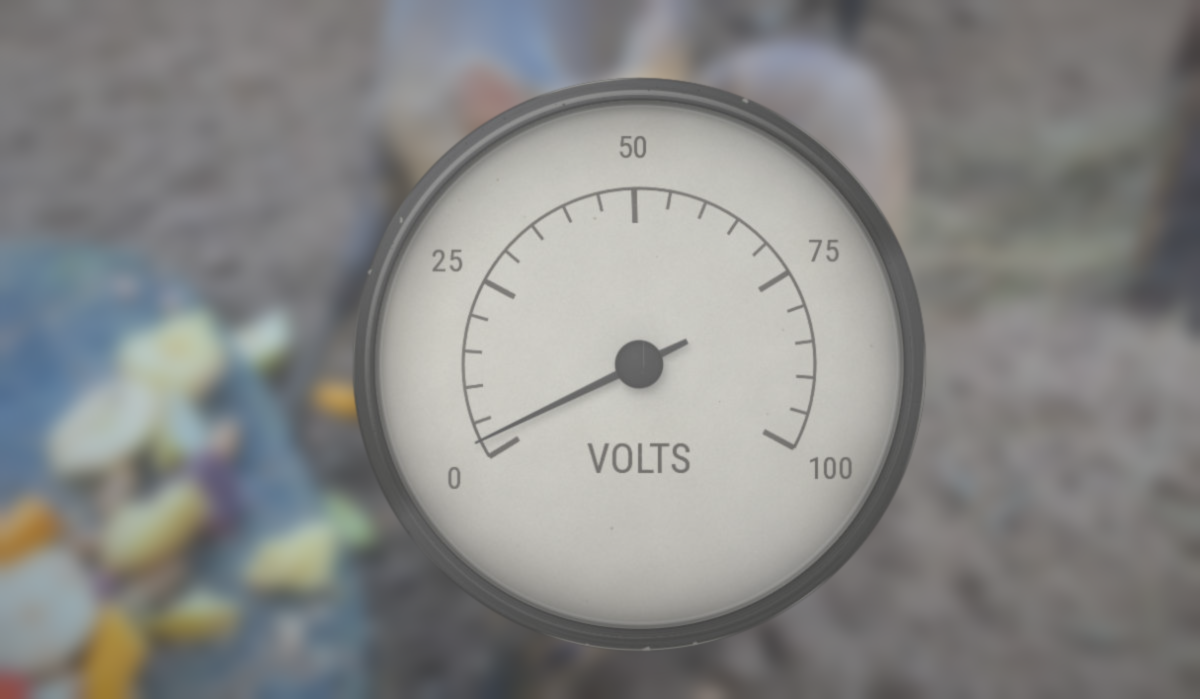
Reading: V 2.5
